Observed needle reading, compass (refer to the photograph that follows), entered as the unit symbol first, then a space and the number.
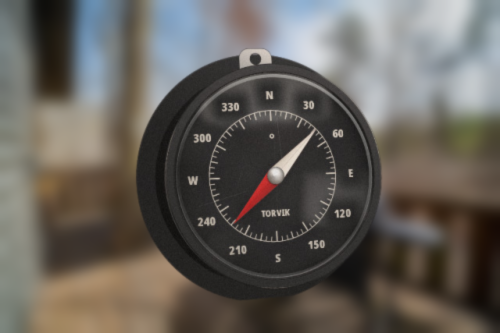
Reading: ° 225
